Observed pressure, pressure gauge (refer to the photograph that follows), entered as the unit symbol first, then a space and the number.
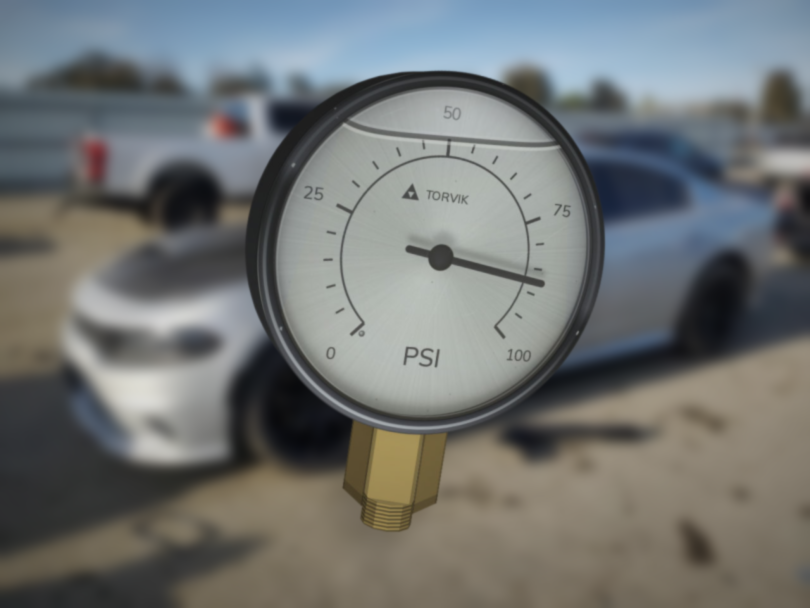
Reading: psi 87.5
